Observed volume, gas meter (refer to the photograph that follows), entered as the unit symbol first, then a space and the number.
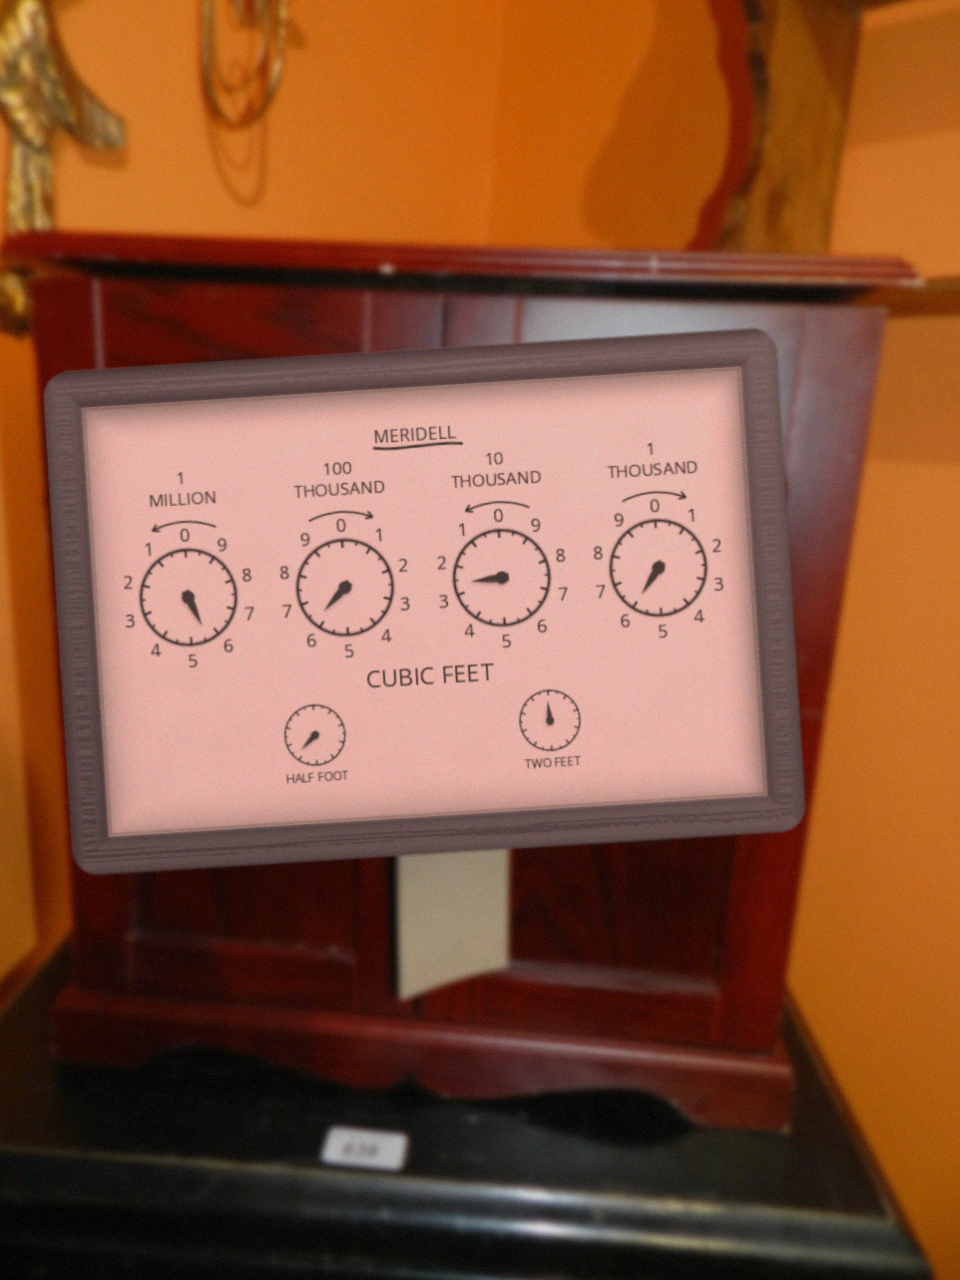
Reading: ft³ 562600
